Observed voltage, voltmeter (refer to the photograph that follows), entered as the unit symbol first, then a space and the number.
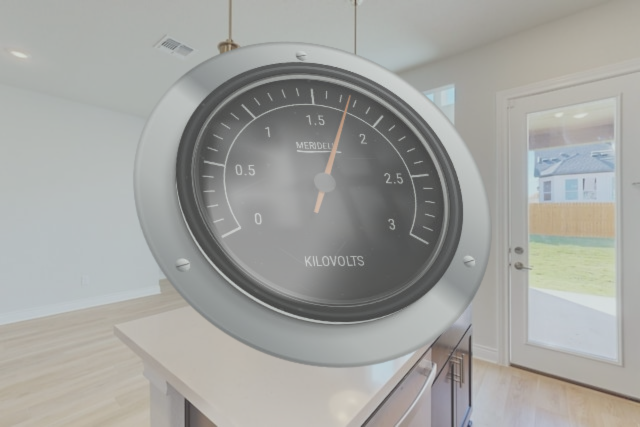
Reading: kV 1.75
